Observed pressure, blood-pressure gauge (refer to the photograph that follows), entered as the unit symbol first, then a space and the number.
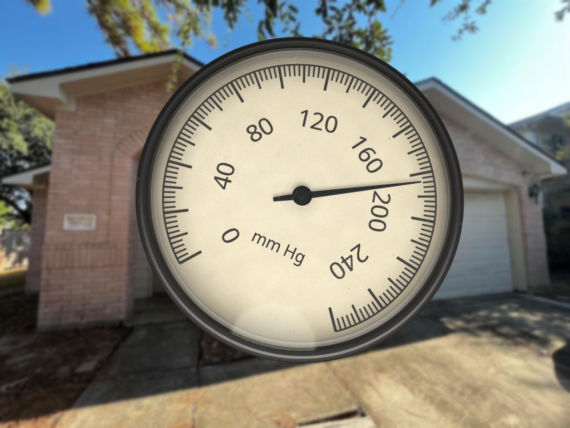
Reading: mmHg 184
